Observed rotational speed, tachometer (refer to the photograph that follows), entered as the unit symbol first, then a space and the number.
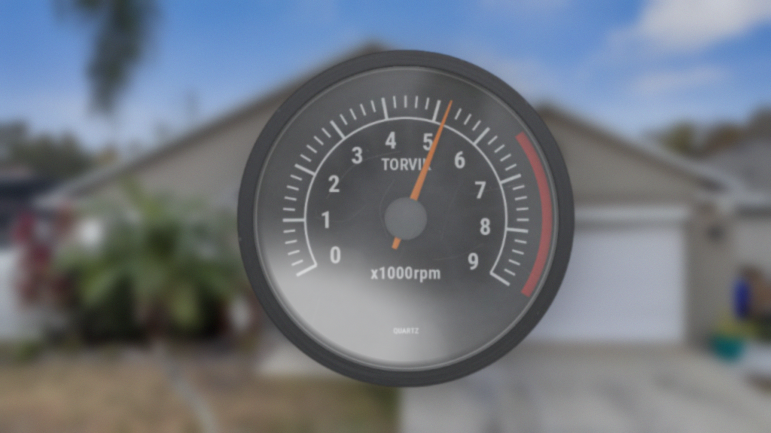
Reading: rpm 5200
